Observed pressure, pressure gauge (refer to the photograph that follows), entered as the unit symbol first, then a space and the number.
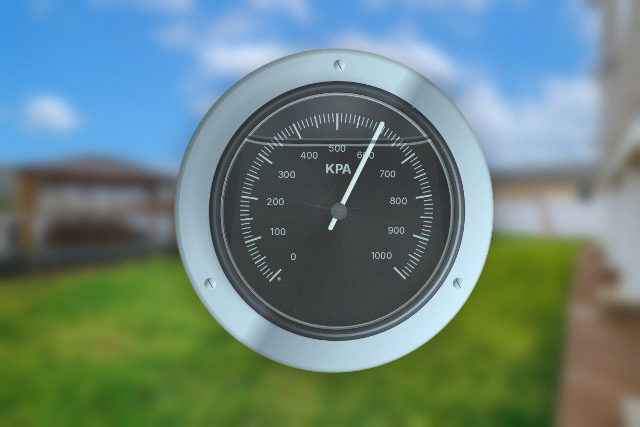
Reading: kPa 600
